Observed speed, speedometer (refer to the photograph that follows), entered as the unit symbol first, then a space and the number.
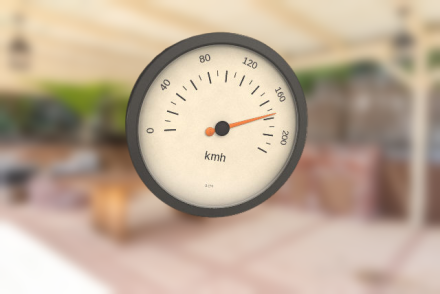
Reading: km/h 175
